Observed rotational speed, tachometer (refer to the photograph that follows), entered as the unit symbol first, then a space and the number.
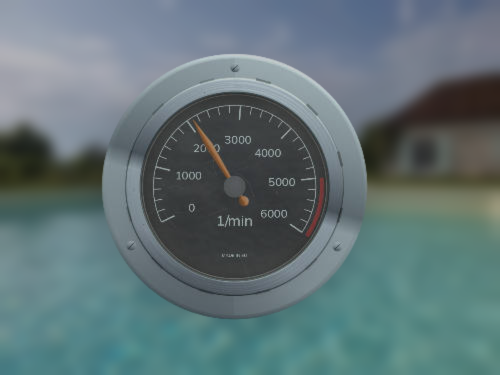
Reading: rpm 2100
